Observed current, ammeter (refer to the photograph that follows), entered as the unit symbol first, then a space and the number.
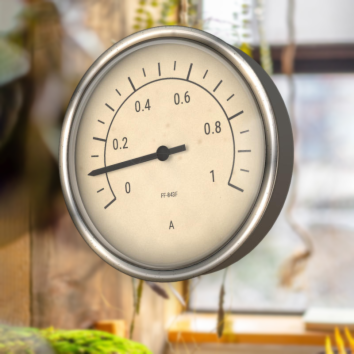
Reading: A 0.1
